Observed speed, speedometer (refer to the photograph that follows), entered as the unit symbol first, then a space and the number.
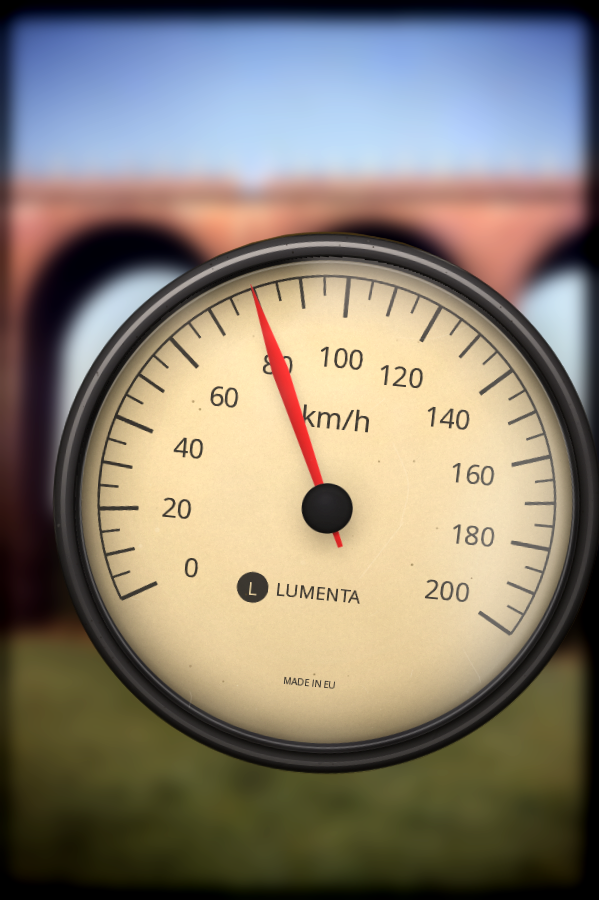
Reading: km/h 80
